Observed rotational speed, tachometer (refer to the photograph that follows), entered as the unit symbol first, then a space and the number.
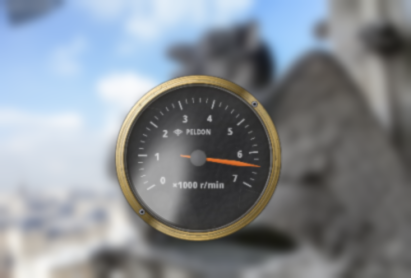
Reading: rpm 6400
